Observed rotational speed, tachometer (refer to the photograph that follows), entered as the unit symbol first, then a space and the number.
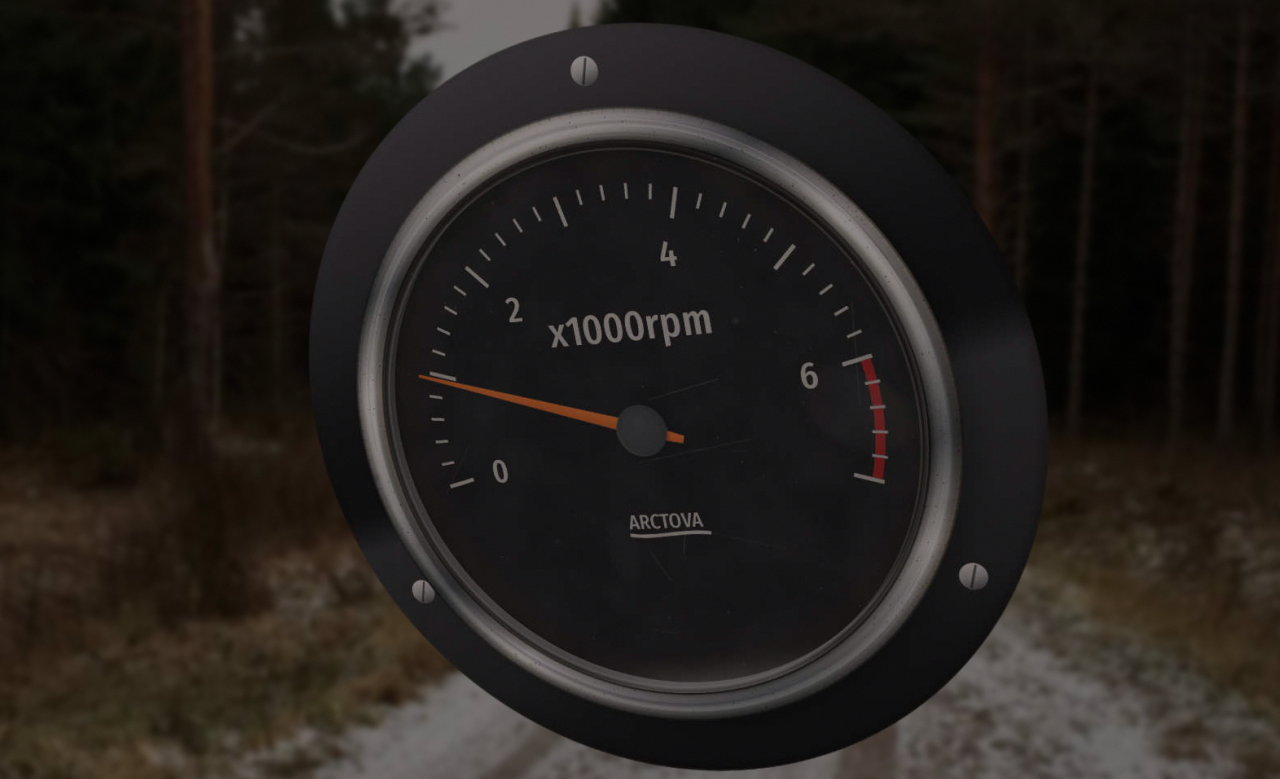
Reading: rpm 1000
